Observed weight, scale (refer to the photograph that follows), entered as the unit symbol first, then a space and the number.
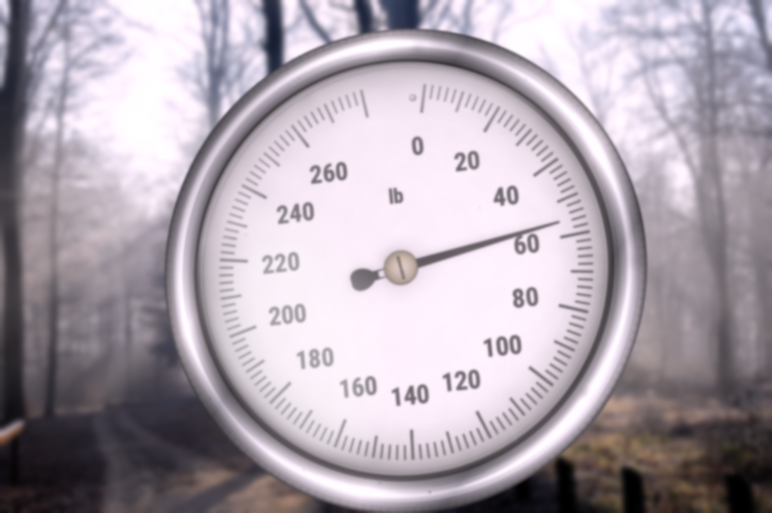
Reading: lb 56
